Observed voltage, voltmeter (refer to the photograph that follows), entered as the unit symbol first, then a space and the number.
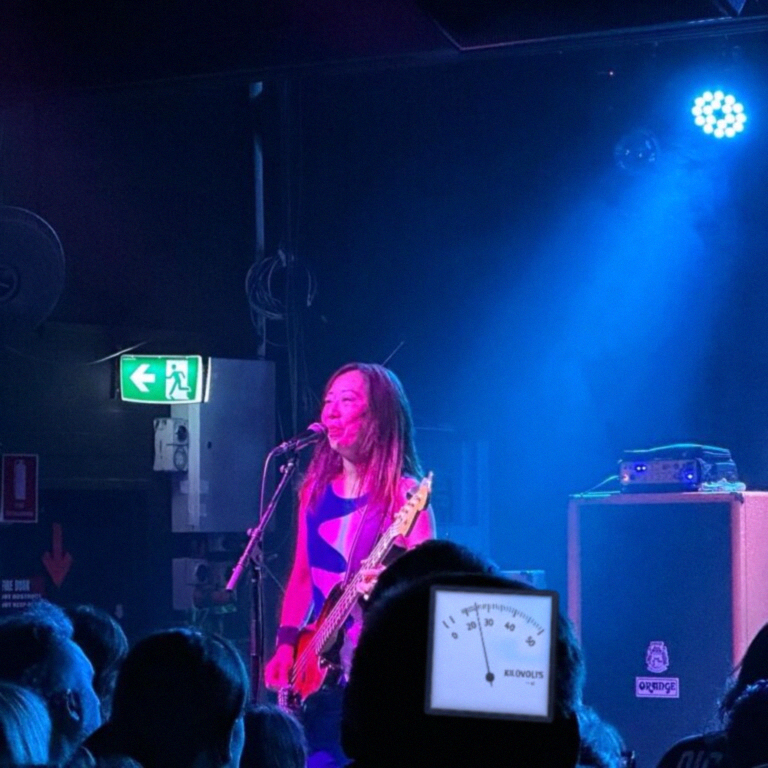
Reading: kV 25
